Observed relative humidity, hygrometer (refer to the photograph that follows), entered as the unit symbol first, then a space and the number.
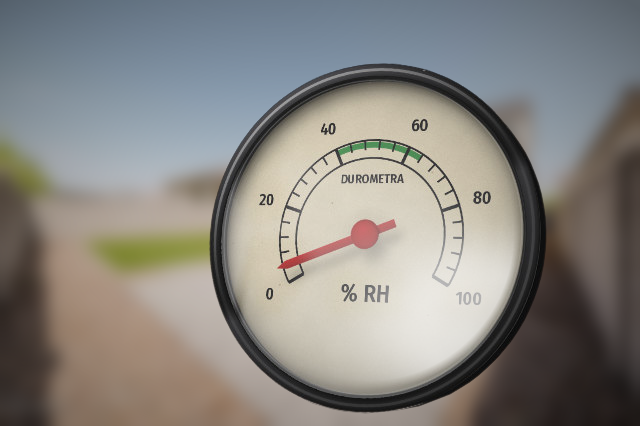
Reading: % 4
